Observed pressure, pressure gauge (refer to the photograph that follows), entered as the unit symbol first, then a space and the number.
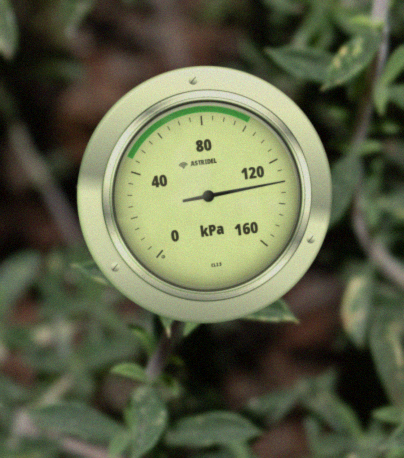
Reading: kPa 130
